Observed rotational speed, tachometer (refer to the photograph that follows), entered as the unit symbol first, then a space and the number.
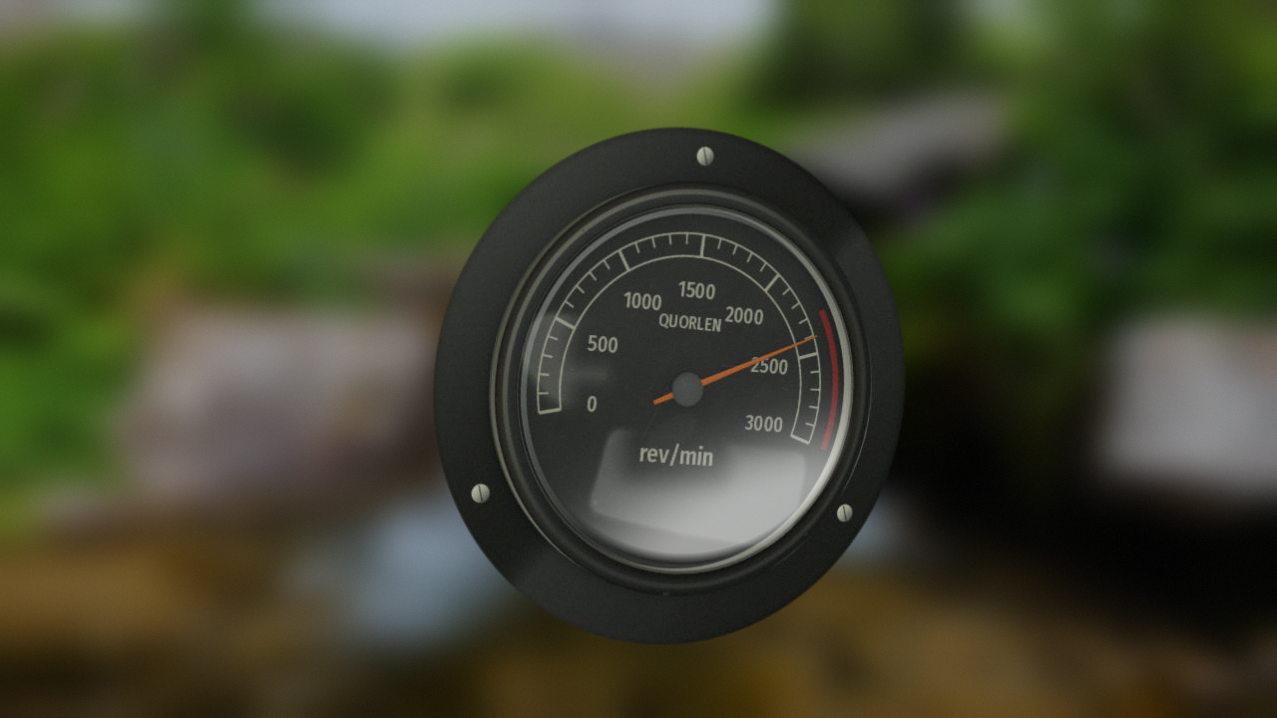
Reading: rpm 2400
